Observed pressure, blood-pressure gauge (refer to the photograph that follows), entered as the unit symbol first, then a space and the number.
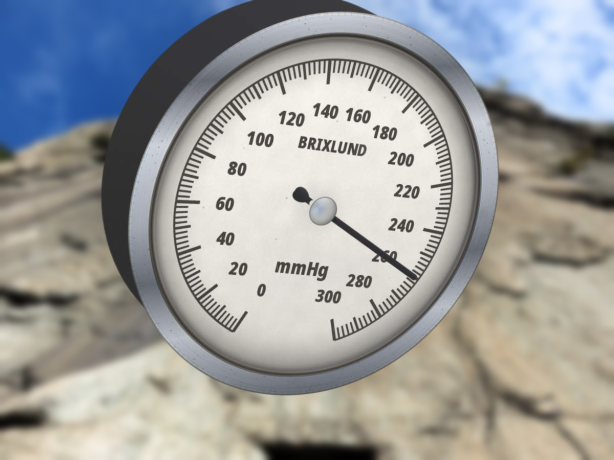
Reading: mmHg 260
